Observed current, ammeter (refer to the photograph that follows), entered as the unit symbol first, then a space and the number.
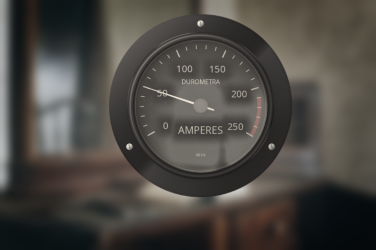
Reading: A 50
